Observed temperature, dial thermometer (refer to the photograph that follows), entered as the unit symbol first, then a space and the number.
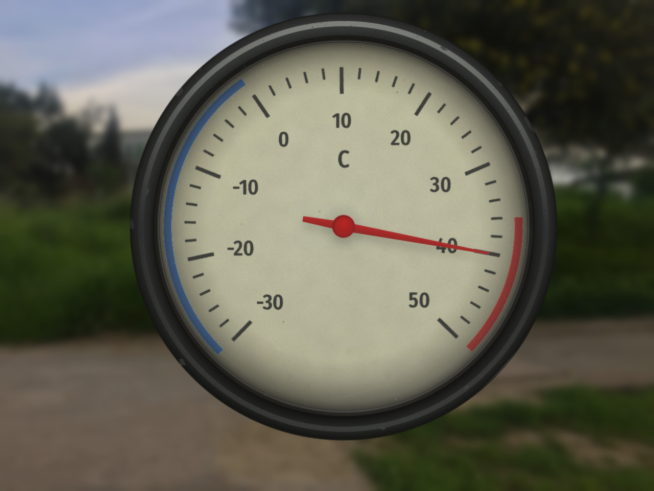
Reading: °C 40
